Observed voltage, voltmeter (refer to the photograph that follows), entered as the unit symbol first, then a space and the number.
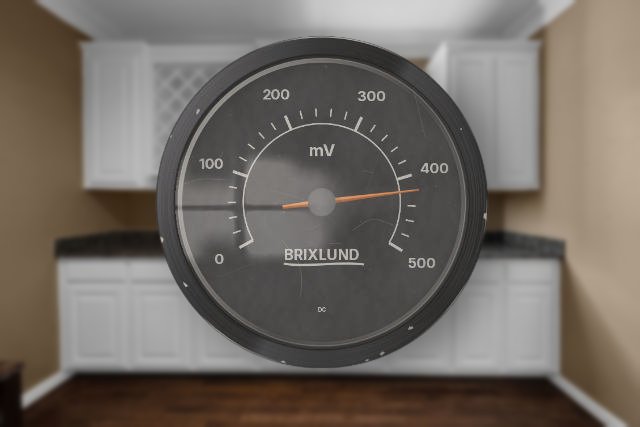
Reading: mV 420
